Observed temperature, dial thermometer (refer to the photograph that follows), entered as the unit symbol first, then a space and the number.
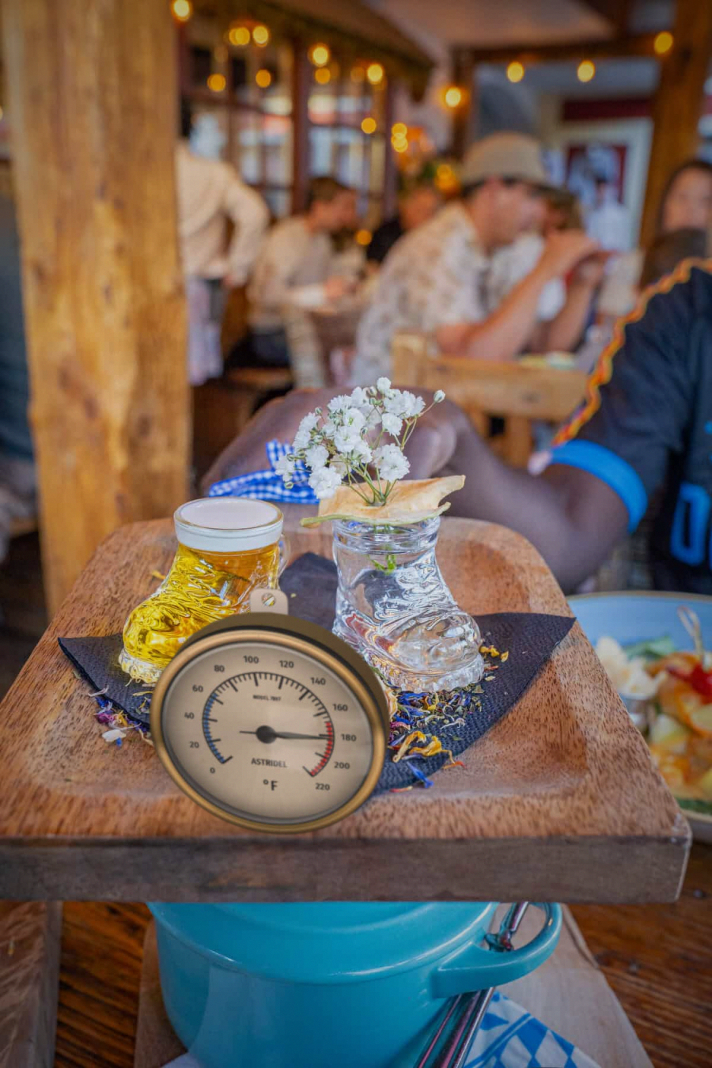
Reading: °F 180
